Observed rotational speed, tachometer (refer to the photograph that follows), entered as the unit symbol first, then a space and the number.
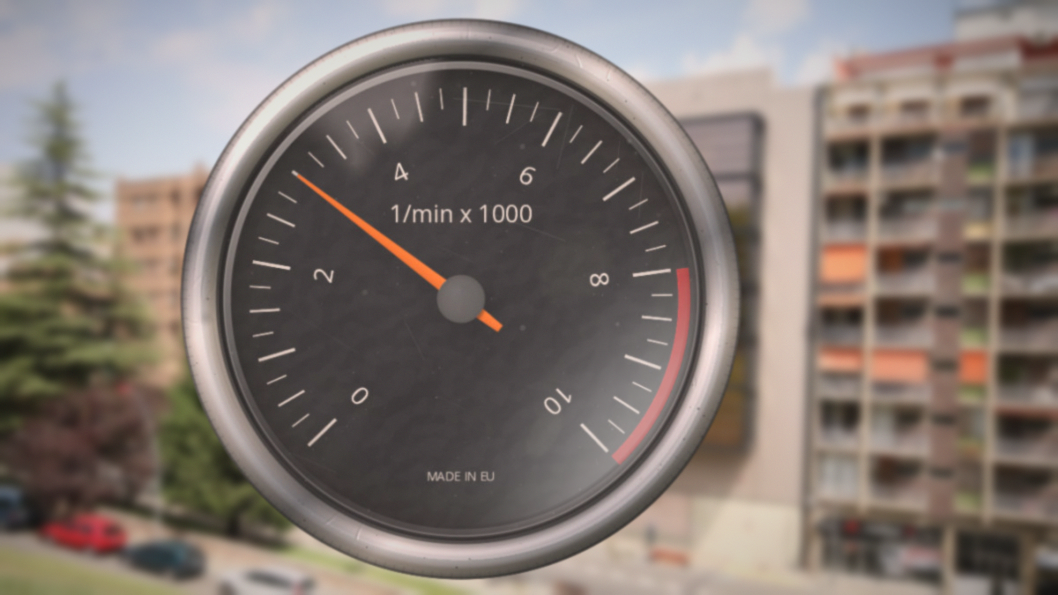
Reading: rpm 3000
